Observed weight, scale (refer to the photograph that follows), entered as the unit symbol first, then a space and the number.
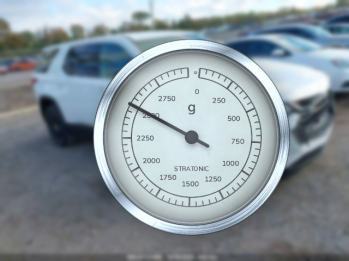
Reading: g 2500
